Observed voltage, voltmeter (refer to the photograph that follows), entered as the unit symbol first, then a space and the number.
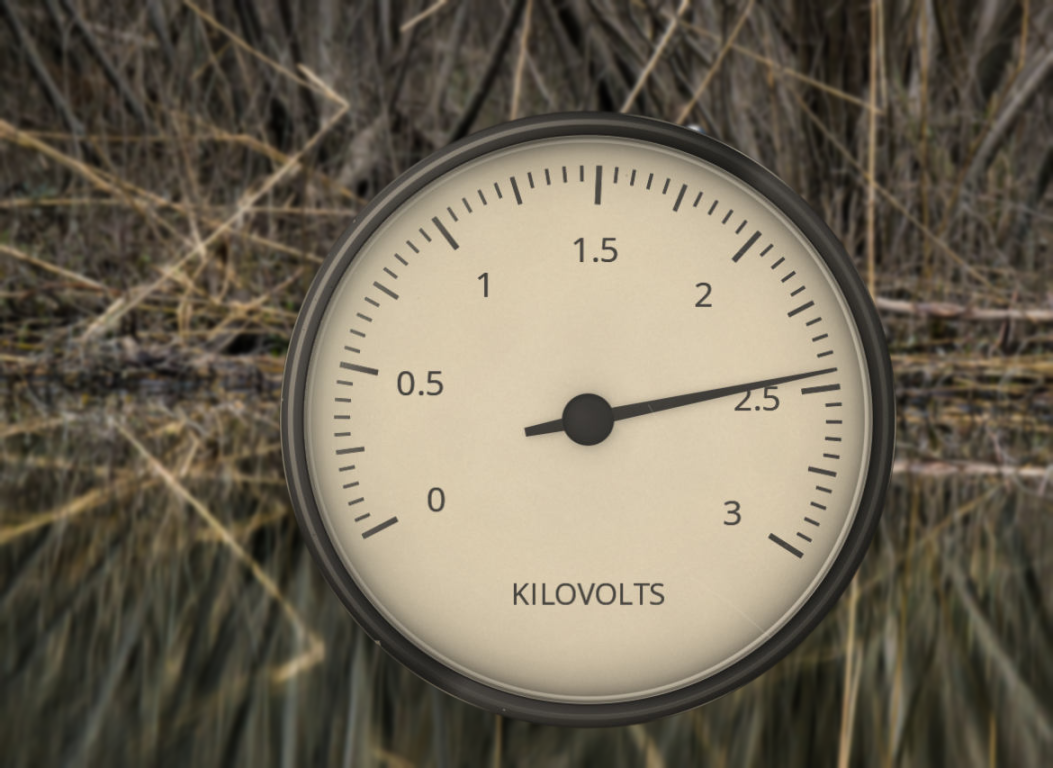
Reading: kV 2.45
